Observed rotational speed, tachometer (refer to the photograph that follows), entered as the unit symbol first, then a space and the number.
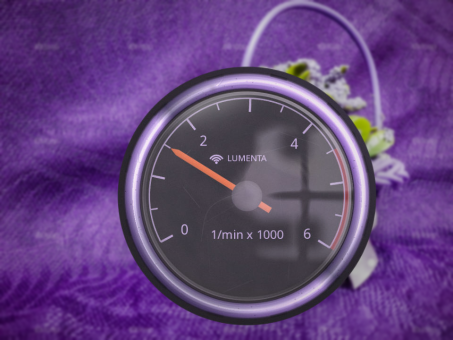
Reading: rpm 1500
